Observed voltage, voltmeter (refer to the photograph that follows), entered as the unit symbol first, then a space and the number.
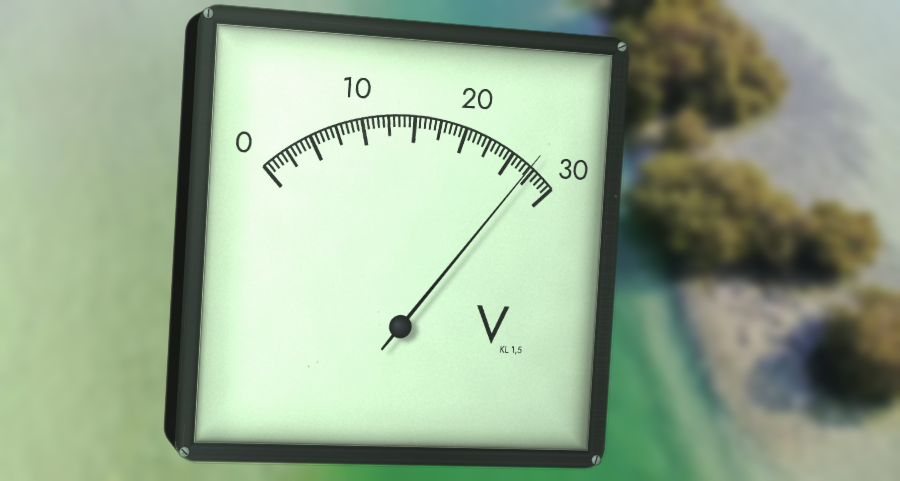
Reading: V 27
